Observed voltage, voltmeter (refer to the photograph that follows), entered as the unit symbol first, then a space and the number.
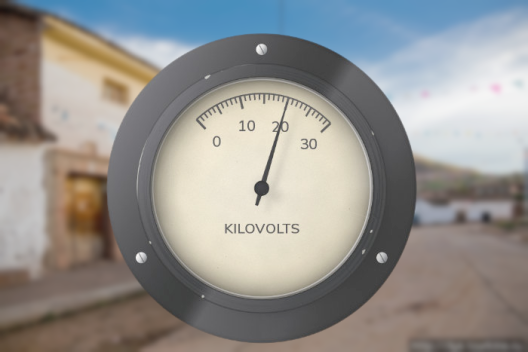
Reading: kV 20
